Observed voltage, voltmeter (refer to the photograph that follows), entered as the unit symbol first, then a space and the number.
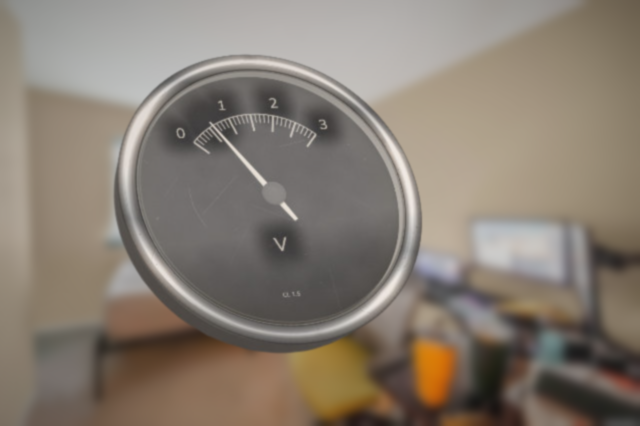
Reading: V 0.5
